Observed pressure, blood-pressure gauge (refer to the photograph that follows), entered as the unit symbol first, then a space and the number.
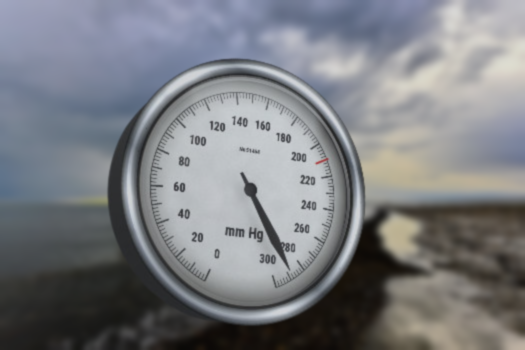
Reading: mmHg 290
